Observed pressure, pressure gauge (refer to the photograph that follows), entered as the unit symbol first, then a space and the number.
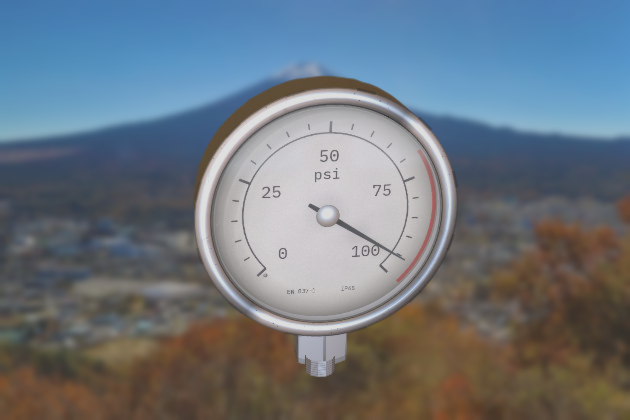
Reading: psi 95
